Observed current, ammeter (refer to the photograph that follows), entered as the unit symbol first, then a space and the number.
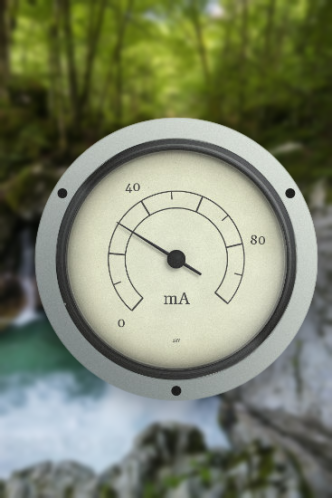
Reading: mA 30
